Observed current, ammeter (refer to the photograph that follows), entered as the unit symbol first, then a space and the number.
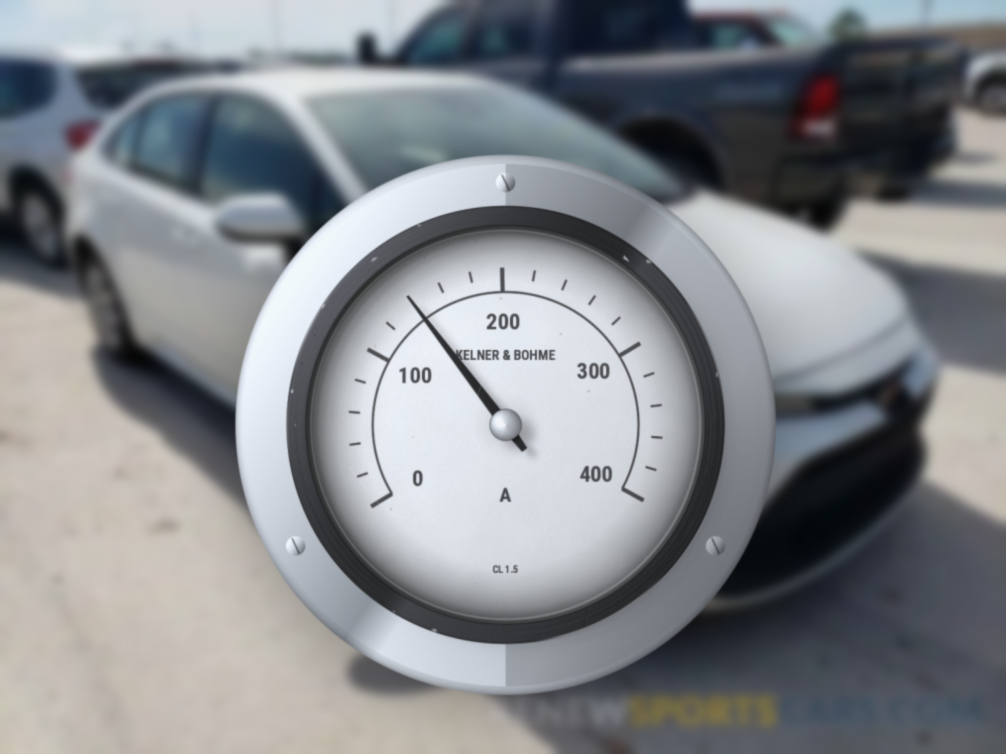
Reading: A 140
